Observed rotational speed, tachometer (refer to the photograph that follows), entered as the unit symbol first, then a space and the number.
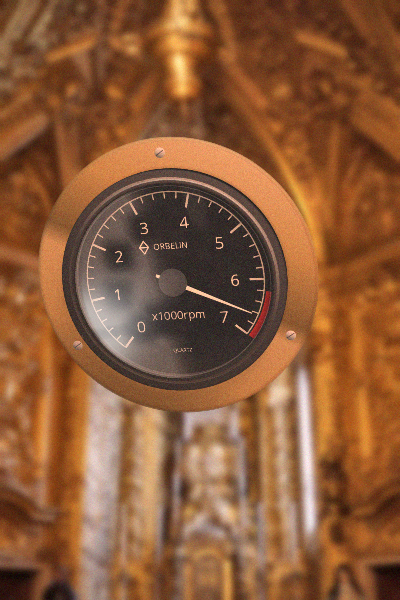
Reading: rpm 6600
